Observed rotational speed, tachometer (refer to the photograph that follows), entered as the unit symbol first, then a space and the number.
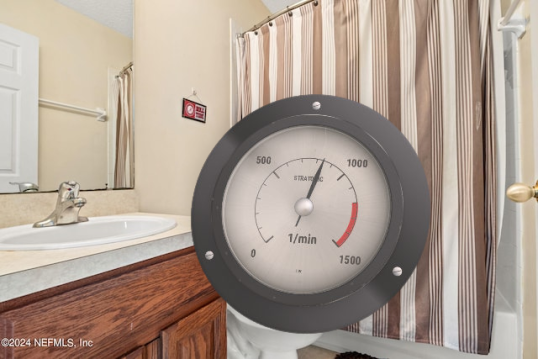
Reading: rpm 850
